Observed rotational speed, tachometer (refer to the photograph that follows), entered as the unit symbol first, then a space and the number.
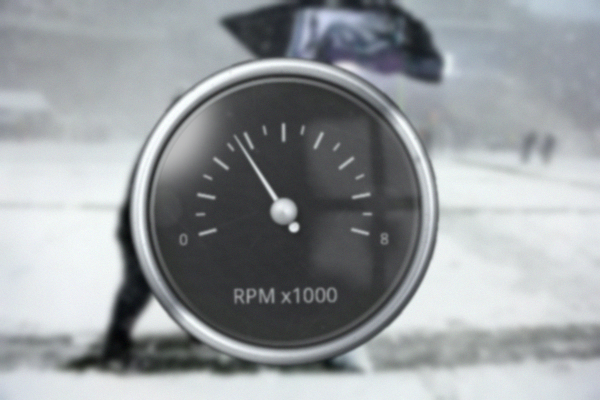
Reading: rpm 2750
